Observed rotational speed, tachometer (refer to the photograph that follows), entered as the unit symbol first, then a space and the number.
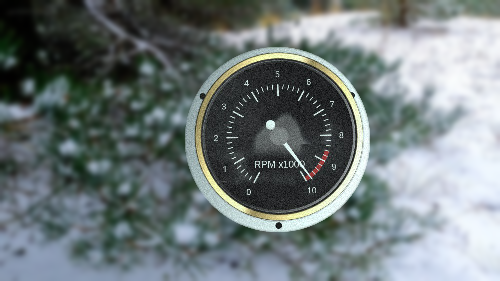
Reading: rpm 9800
